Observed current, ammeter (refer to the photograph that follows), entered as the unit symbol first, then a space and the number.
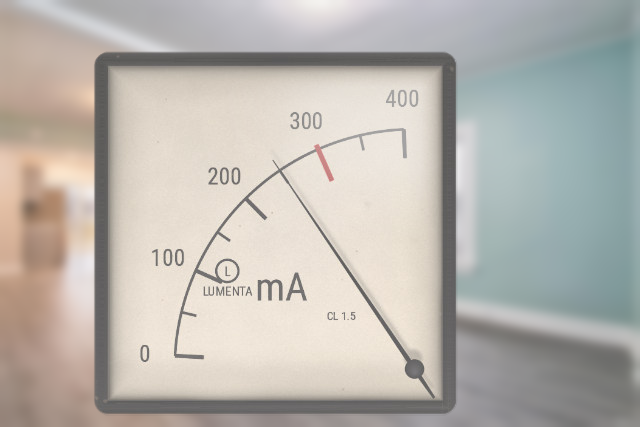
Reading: mA 250
